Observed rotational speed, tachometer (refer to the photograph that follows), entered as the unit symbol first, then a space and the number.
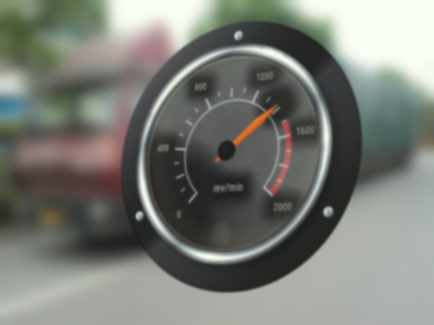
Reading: rpm 1400
